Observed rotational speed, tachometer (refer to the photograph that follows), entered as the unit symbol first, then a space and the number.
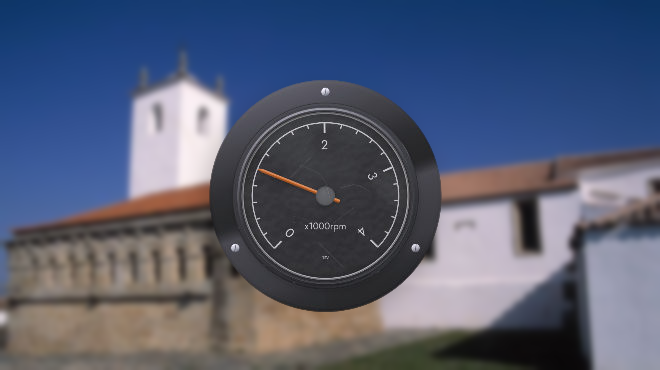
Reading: rpm 1000
